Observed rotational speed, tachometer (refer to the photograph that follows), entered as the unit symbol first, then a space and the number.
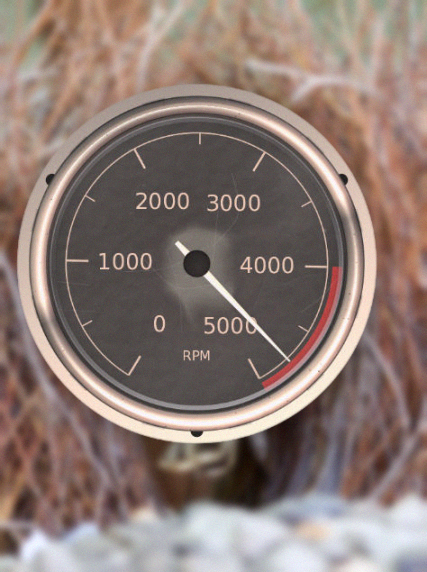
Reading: rpm 4750
